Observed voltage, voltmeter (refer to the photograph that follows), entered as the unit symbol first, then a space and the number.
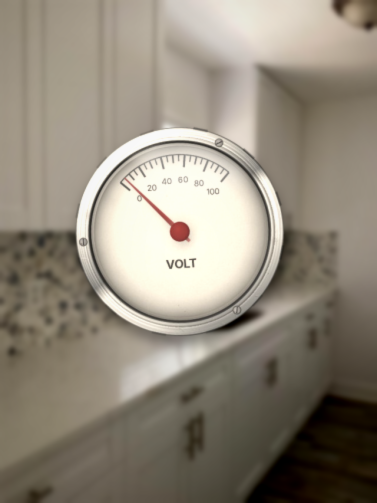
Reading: V 5
